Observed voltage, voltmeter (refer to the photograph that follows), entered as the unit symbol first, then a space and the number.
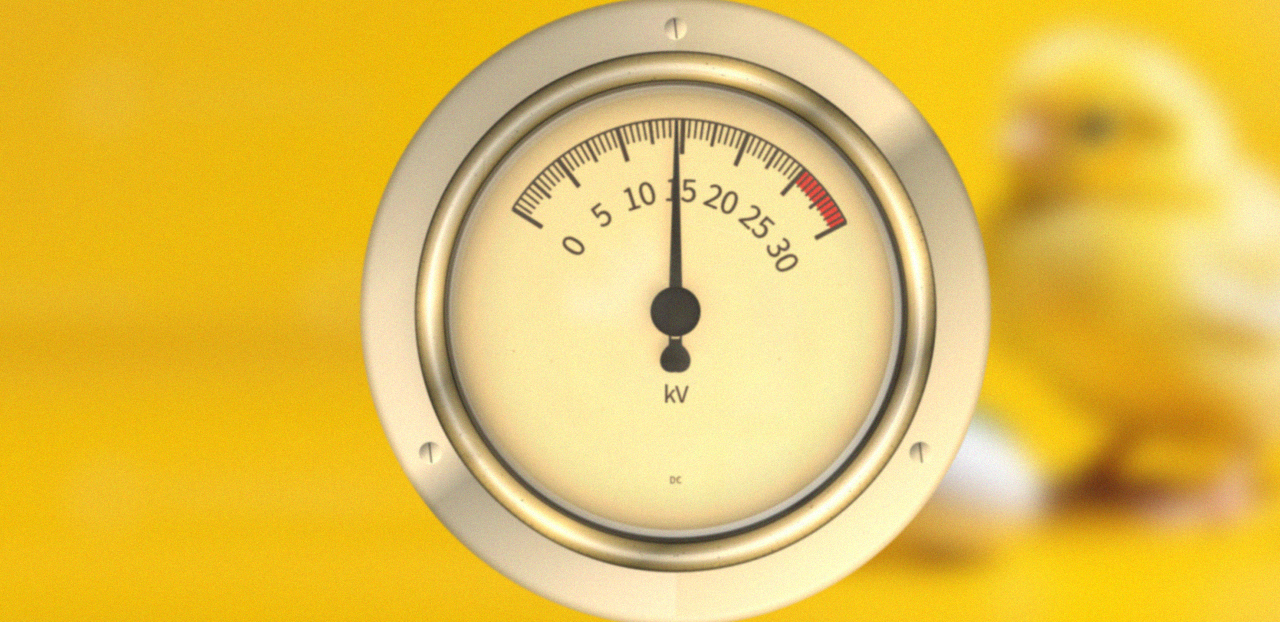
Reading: kV 14.5
